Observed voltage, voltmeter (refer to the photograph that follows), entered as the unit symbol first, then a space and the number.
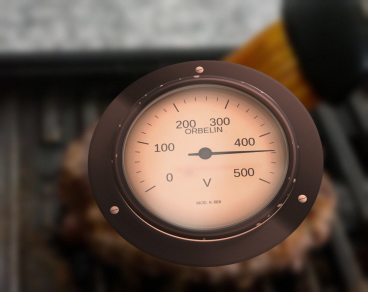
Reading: V 440
